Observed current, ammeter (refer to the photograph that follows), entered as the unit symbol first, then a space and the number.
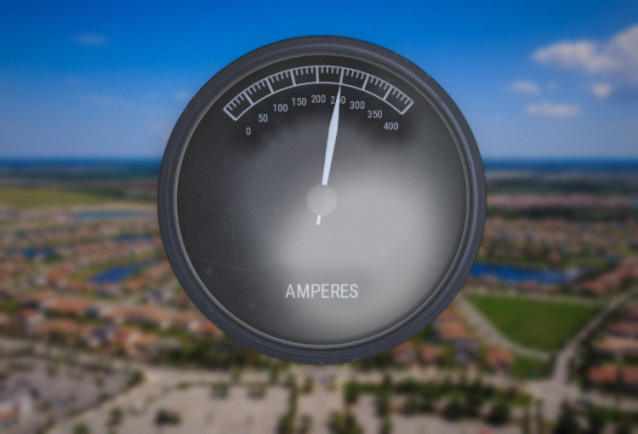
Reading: A 250
